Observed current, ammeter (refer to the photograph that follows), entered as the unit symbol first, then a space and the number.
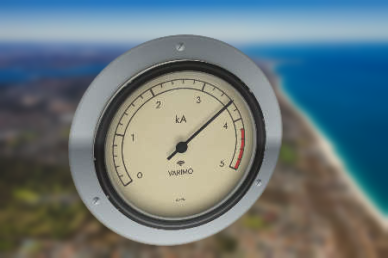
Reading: kA 3.6
